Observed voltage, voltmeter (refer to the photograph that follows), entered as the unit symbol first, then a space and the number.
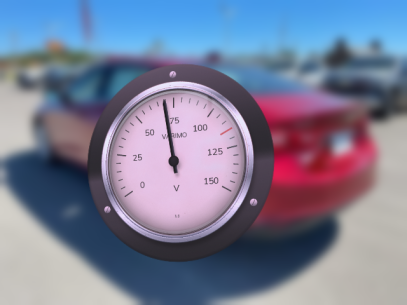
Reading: V 70
